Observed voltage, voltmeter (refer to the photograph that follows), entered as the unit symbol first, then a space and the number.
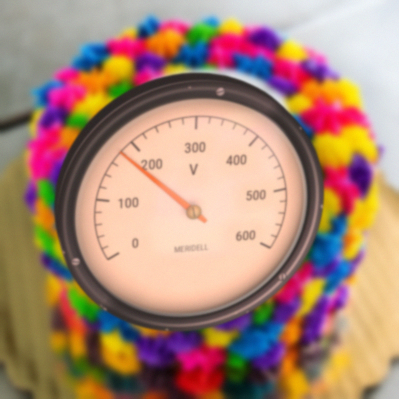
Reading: V 180
